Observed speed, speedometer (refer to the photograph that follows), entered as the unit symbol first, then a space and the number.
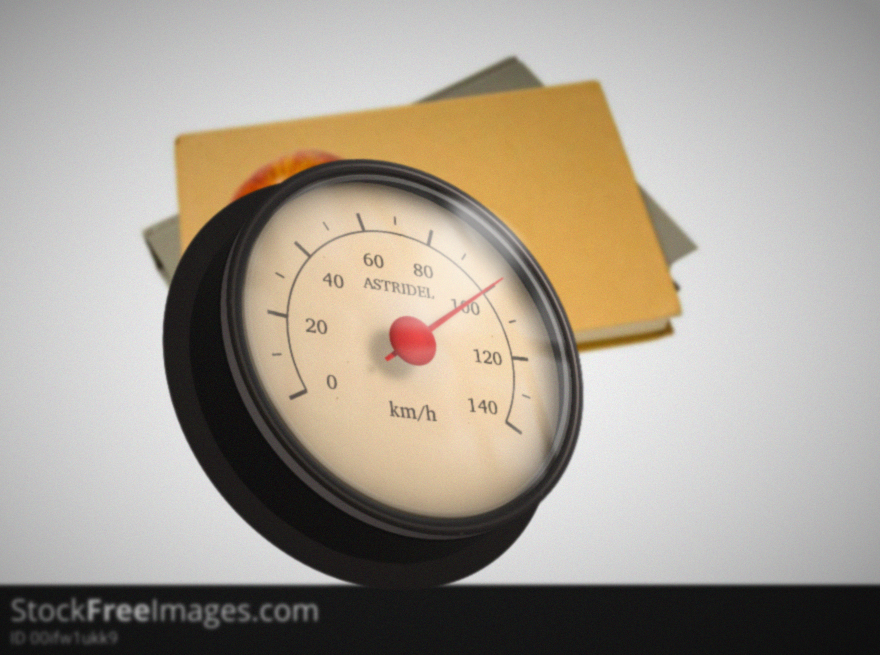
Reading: km/h 100
